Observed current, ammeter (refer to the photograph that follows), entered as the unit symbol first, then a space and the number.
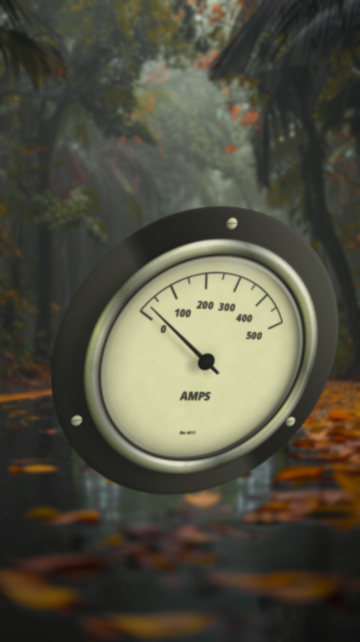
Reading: A 25
